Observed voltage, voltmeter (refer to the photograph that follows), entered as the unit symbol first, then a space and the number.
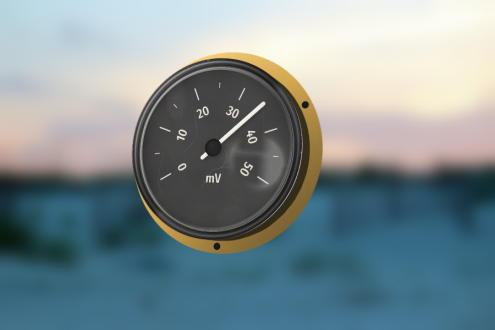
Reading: mV 35
